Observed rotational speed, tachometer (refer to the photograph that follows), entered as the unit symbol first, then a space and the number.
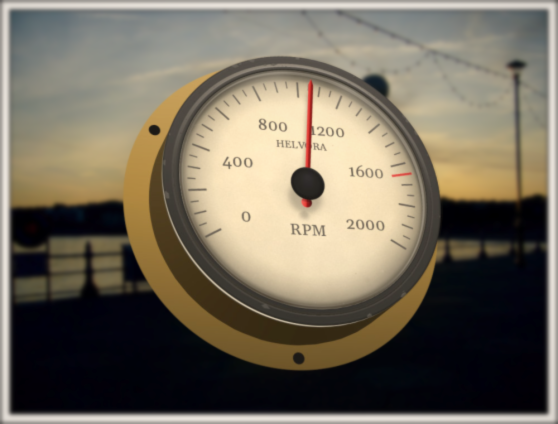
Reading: rpm 1050
